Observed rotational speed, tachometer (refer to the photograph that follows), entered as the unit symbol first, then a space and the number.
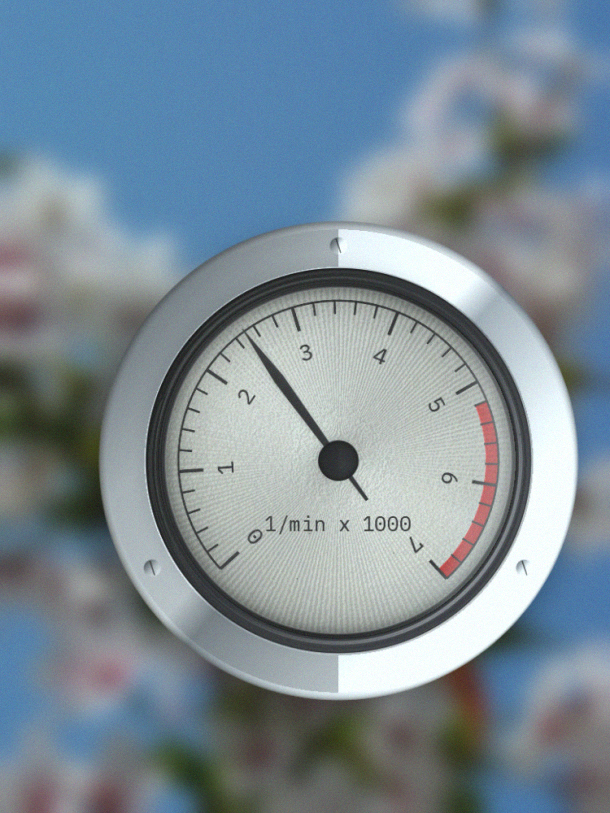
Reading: rpm 2500
